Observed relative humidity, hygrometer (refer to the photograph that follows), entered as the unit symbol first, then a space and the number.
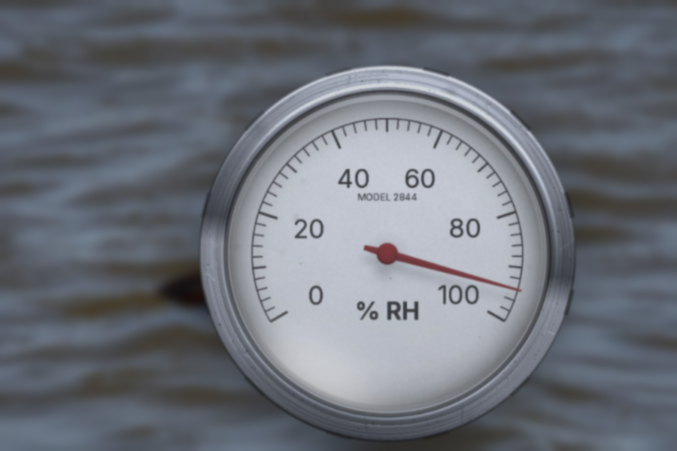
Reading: % 94
